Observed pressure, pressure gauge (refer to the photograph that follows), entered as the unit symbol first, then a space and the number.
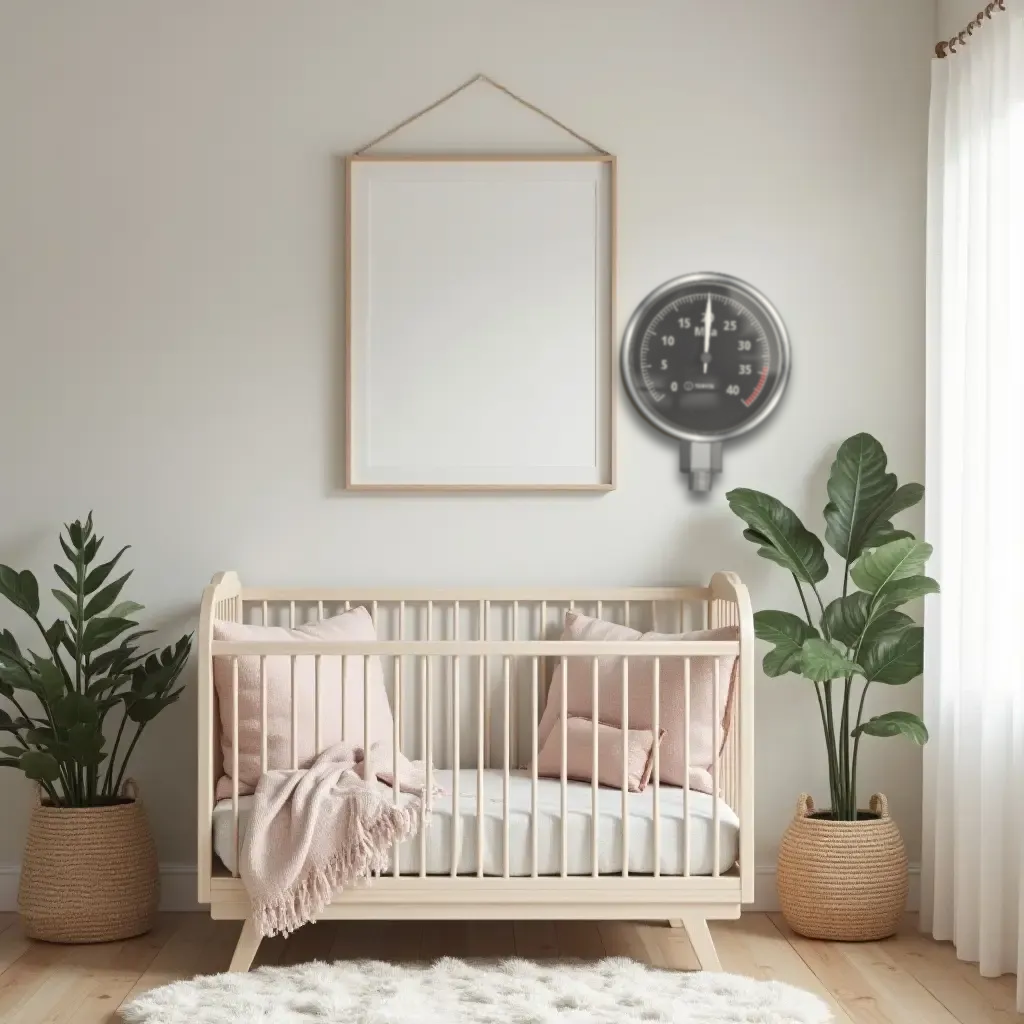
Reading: MPa 20
